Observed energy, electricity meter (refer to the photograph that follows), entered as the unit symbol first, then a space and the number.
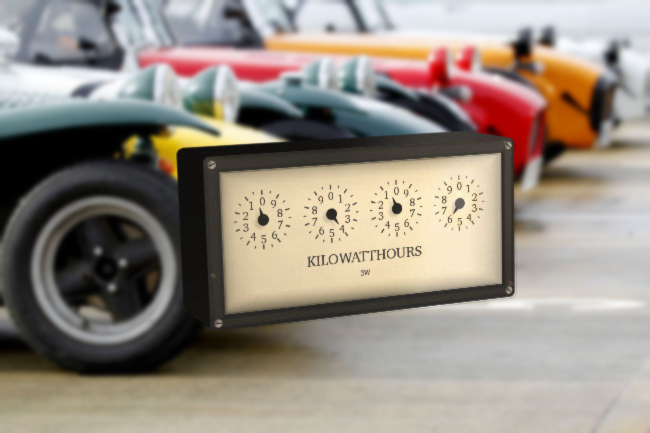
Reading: kWh 406
